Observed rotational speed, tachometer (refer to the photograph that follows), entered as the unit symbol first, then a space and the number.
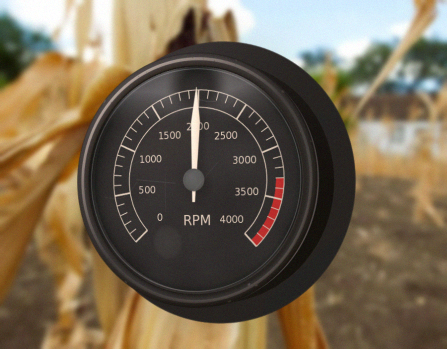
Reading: rpm 2000
